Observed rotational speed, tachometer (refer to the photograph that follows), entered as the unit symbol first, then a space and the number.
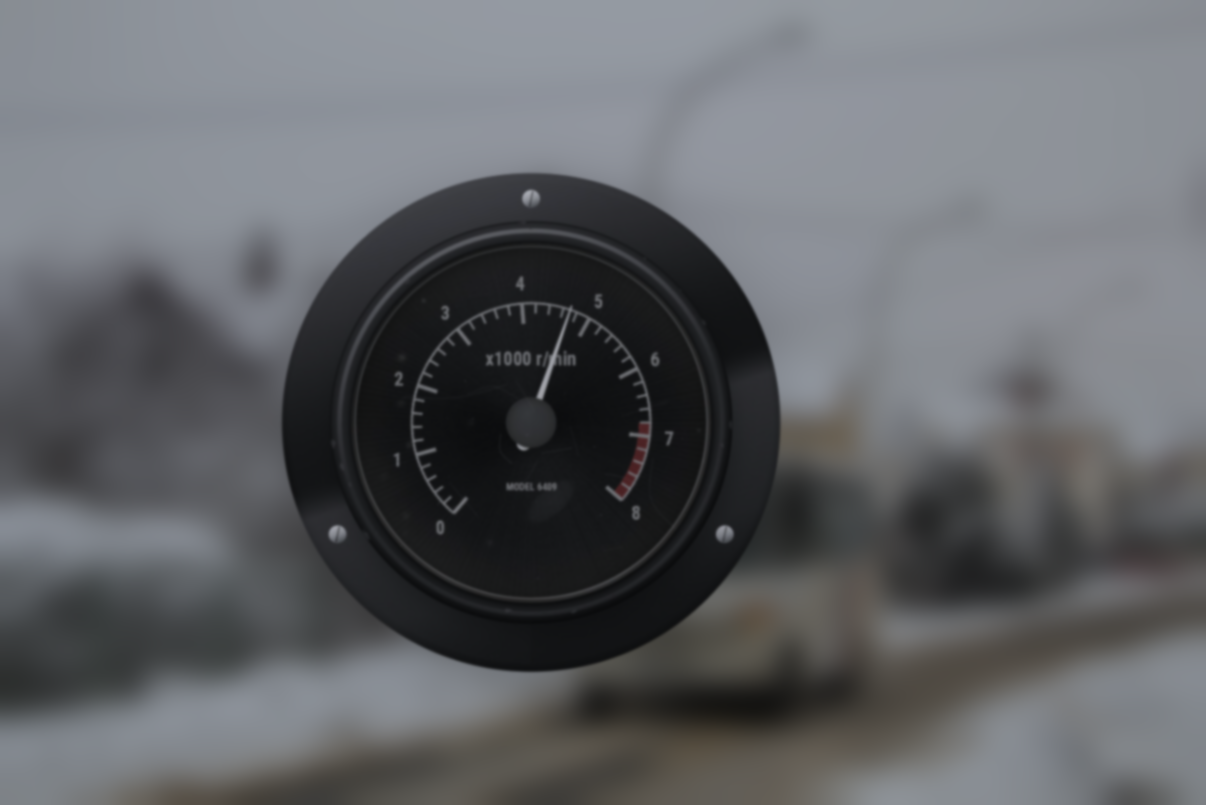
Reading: rpm 4700
